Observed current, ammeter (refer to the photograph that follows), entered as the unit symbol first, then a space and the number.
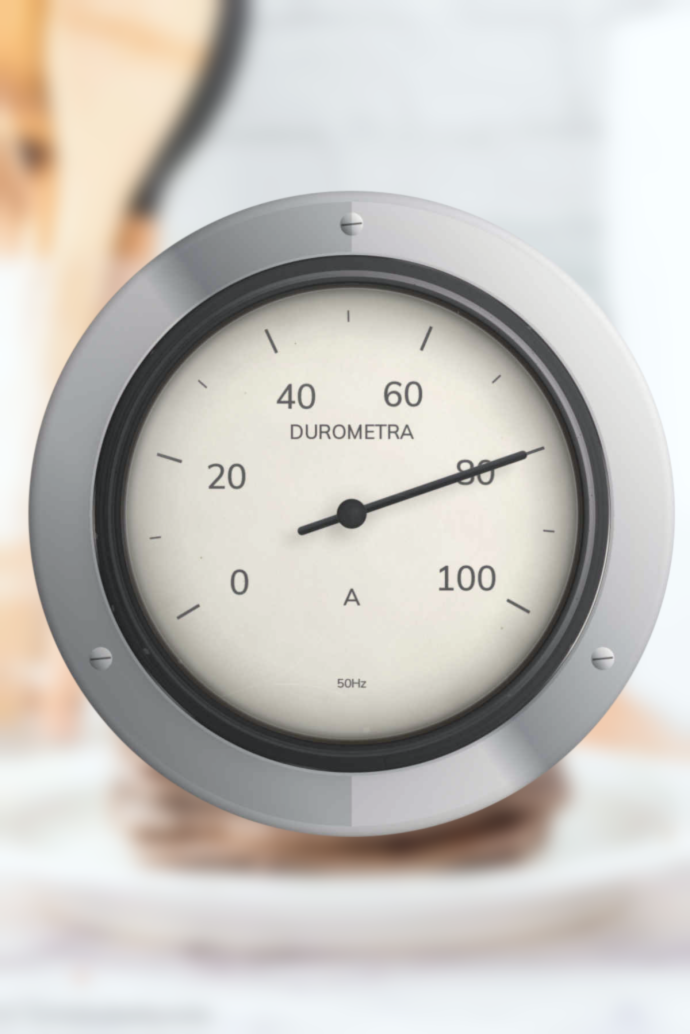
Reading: A 80
